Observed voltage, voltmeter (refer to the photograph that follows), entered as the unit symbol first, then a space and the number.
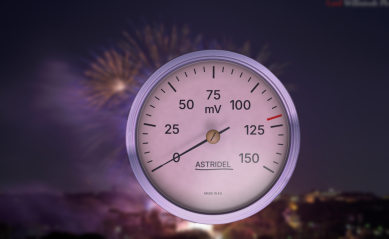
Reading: mV 0
